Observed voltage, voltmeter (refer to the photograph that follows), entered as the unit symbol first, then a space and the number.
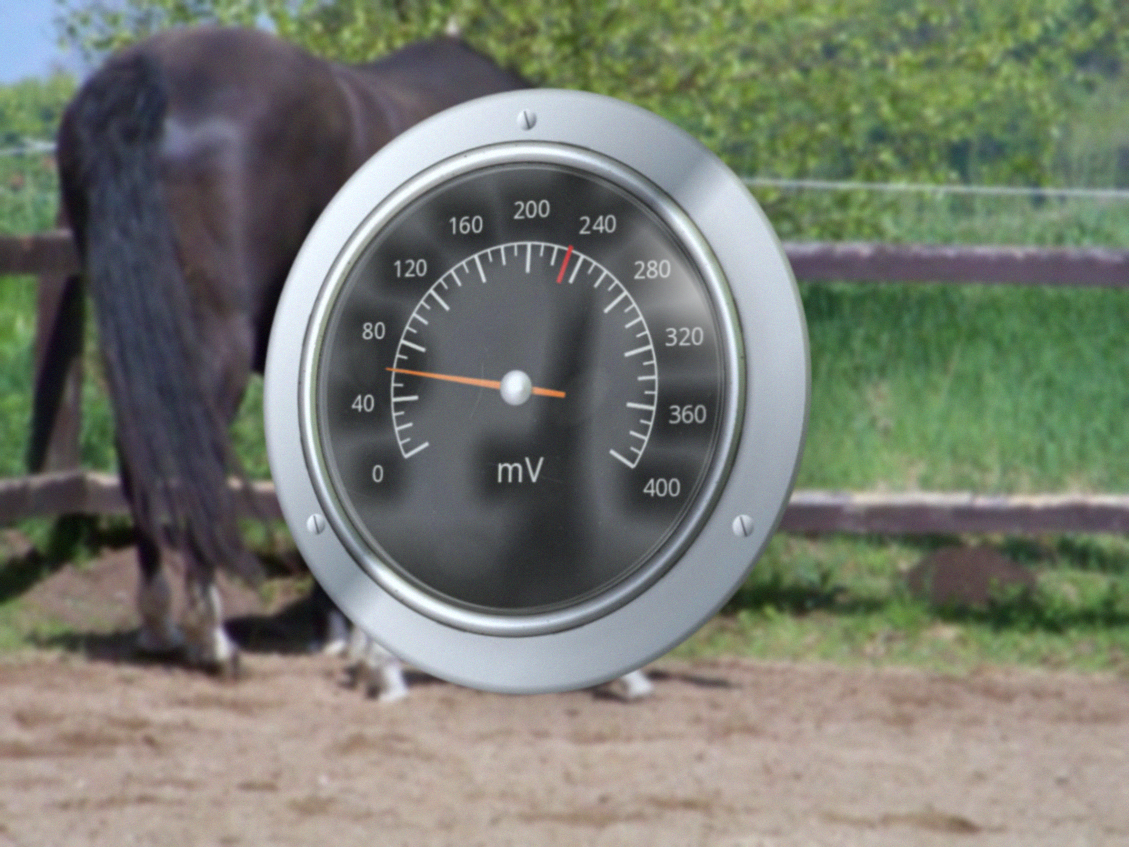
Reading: mV 60
